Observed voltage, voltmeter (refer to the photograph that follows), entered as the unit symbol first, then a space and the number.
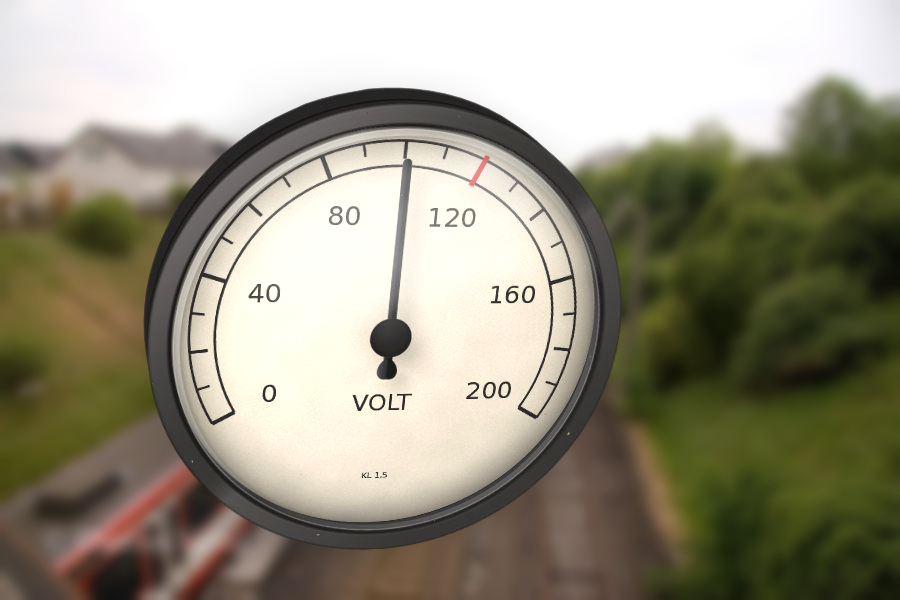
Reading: V 100
